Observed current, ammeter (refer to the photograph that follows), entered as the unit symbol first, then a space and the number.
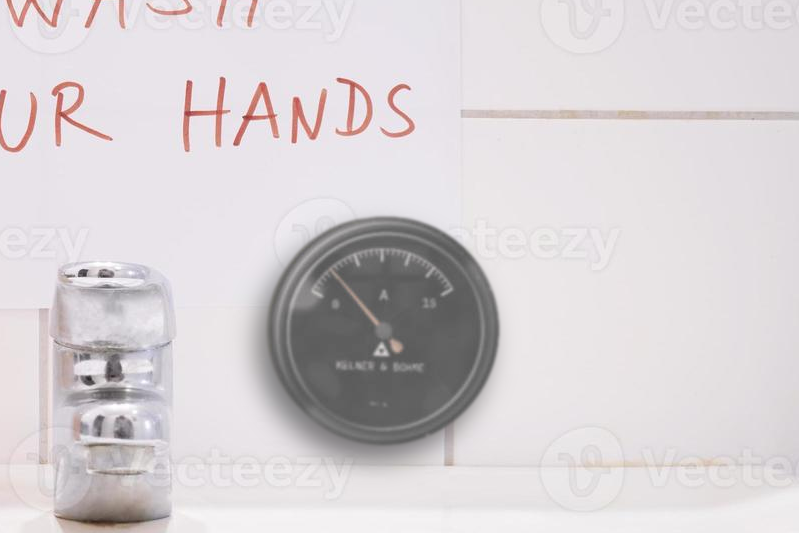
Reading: A 2.5
